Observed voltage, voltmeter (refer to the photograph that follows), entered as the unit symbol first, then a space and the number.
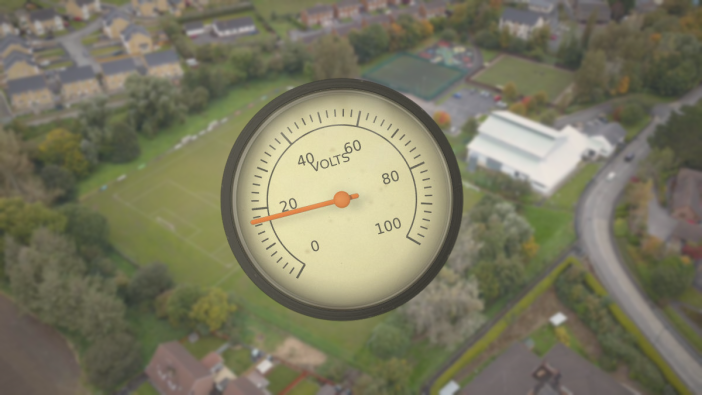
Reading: V 17
